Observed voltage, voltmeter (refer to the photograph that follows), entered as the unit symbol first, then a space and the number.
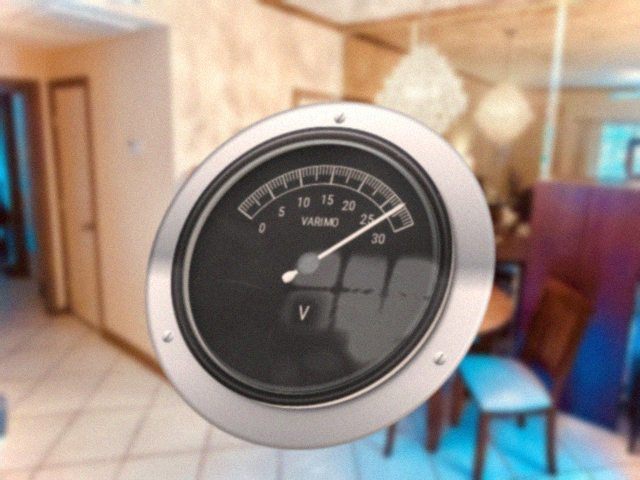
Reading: V 27.5
